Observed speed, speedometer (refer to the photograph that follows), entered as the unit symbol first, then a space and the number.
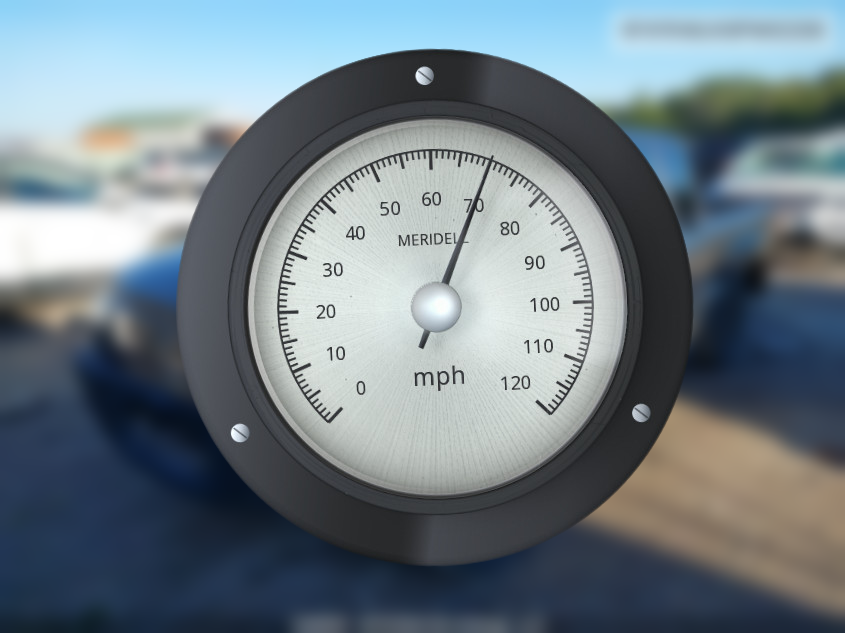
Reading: mph 70
